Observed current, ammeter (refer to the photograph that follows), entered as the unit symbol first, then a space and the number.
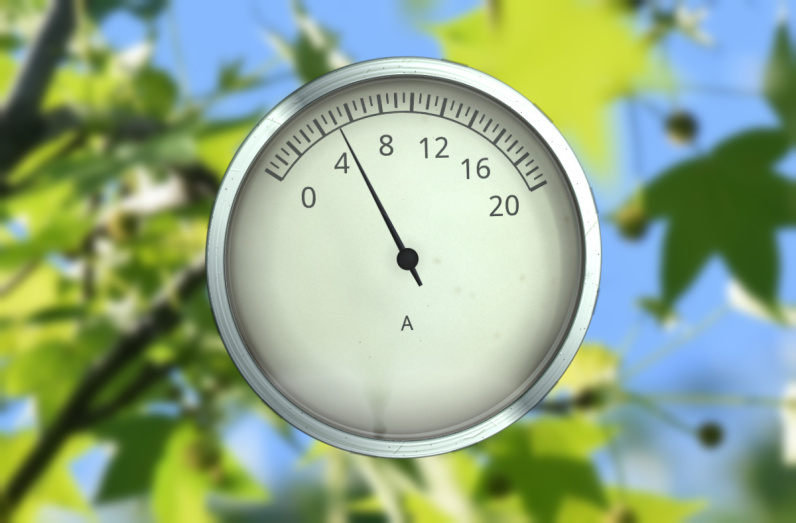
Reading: A 5
